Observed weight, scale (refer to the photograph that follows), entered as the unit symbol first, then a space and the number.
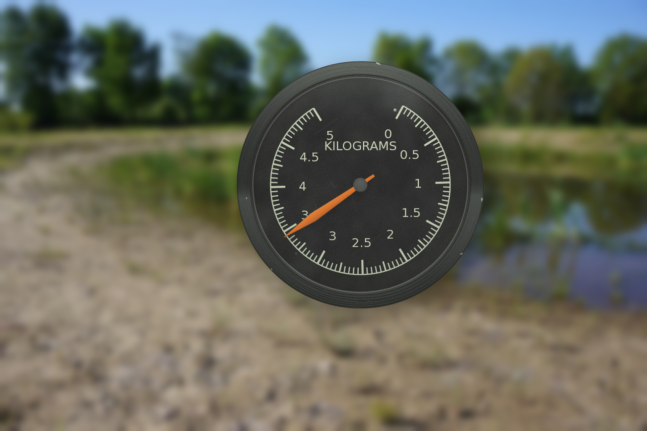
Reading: kg 3.45
